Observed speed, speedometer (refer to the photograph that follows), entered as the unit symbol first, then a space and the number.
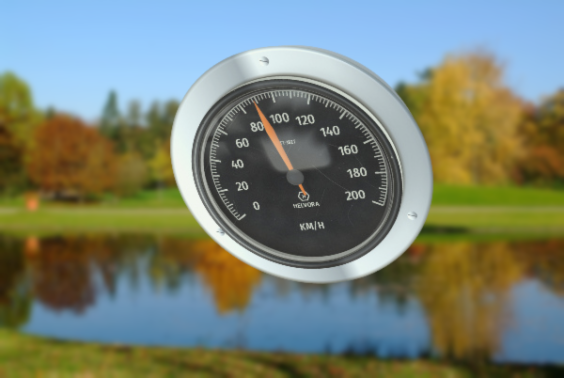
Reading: km/h 90
